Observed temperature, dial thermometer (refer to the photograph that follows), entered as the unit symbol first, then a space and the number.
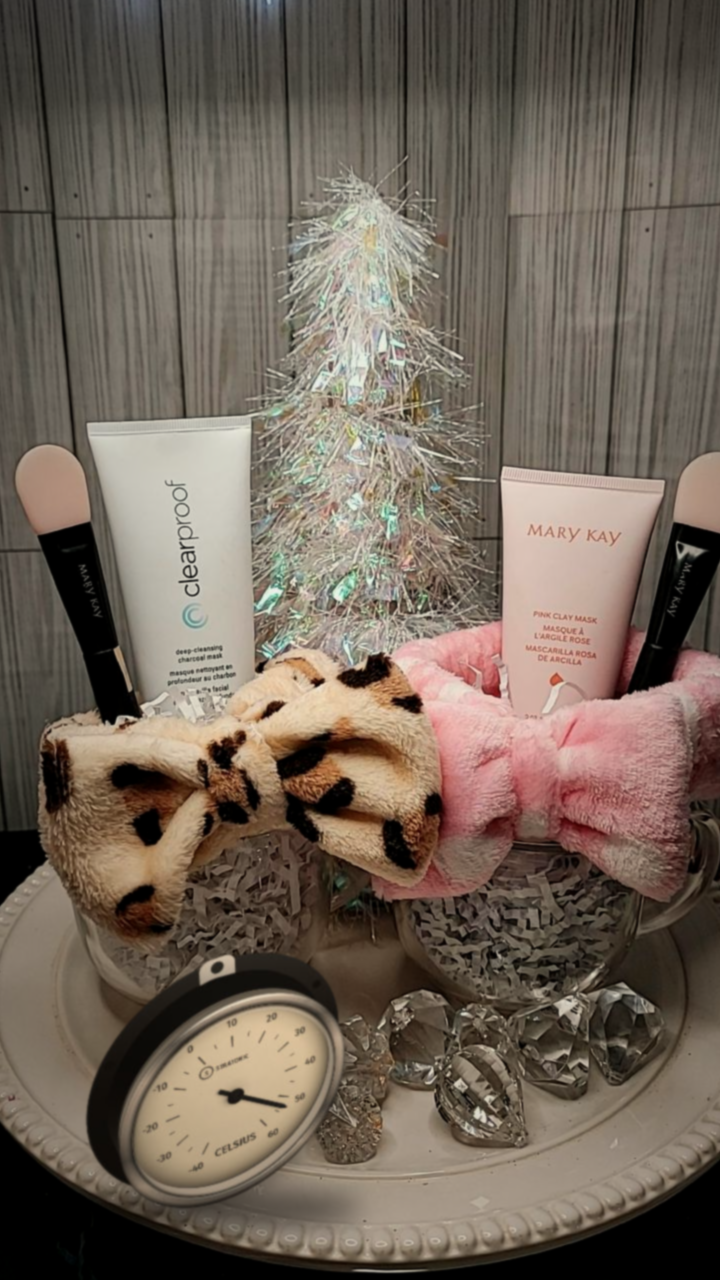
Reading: °C 52.5
